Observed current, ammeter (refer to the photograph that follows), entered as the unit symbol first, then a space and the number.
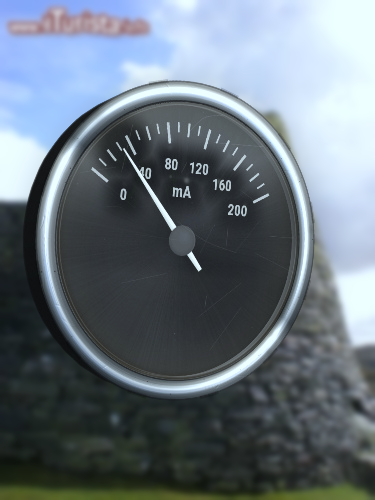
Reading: mA 30
